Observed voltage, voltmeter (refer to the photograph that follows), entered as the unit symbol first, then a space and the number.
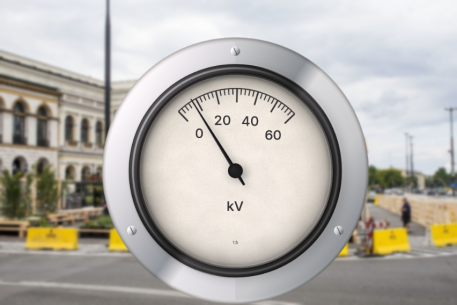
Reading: kV 8
